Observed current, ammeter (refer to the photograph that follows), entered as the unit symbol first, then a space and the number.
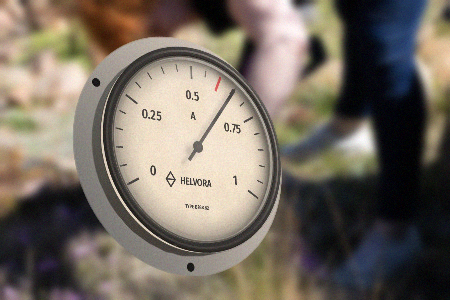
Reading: A 0.65
